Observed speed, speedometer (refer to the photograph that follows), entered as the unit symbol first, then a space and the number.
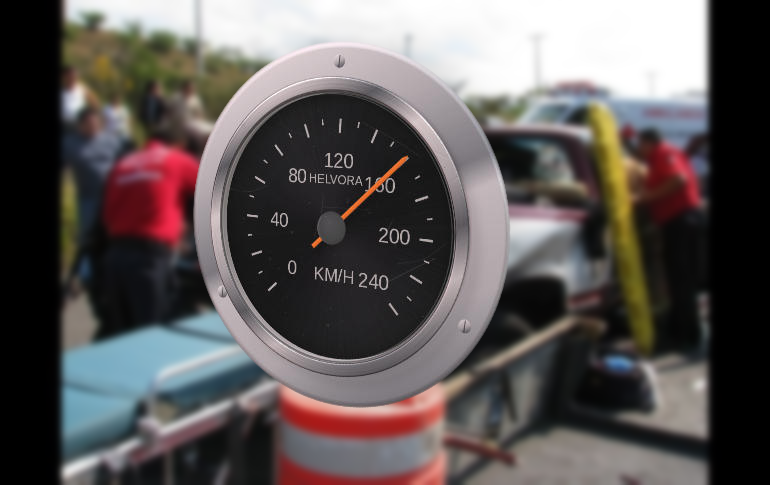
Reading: km/h 160
